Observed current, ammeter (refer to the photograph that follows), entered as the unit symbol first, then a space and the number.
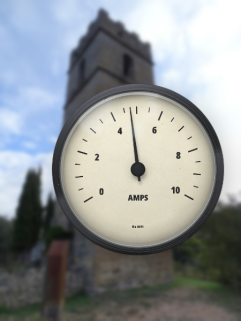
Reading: A 4.75
